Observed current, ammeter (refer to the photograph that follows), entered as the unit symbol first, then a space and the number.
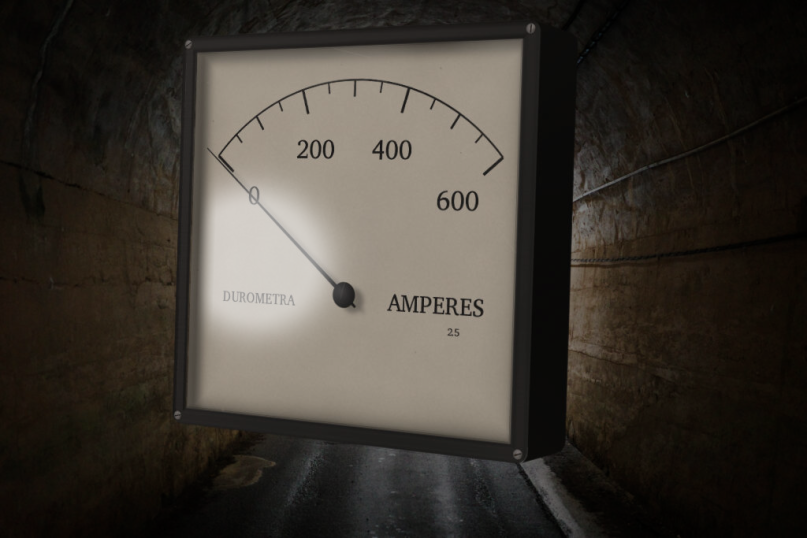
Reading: A 0
